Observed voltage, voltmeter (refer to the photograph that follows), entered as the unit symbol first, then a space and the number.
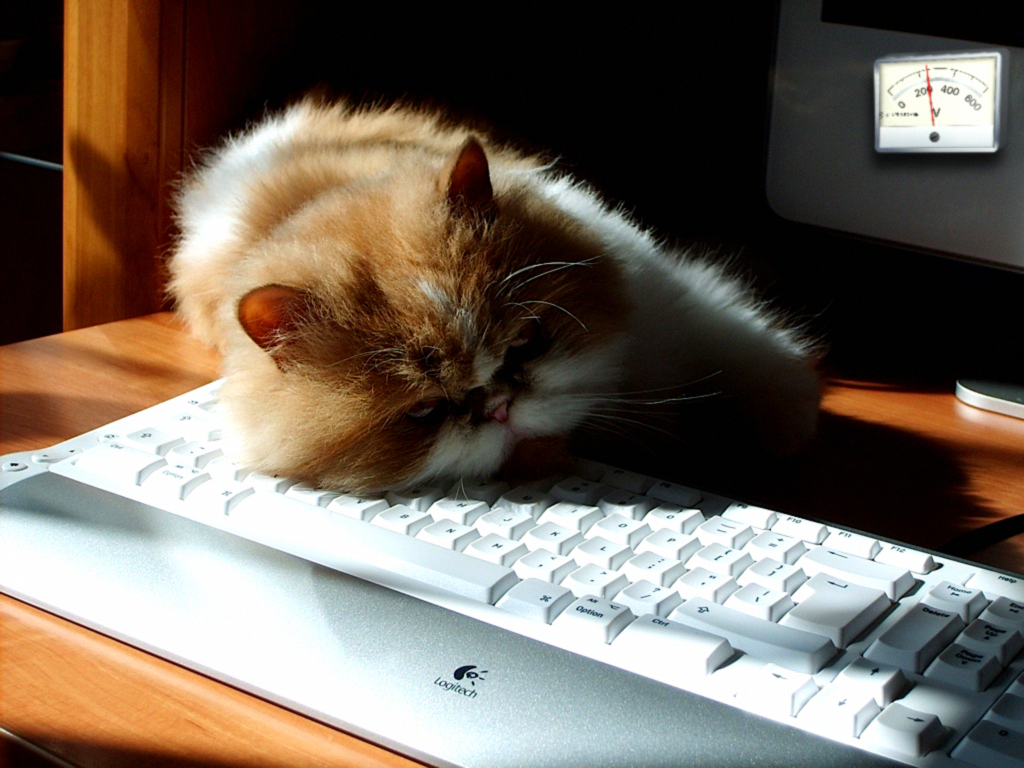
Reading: V 250
